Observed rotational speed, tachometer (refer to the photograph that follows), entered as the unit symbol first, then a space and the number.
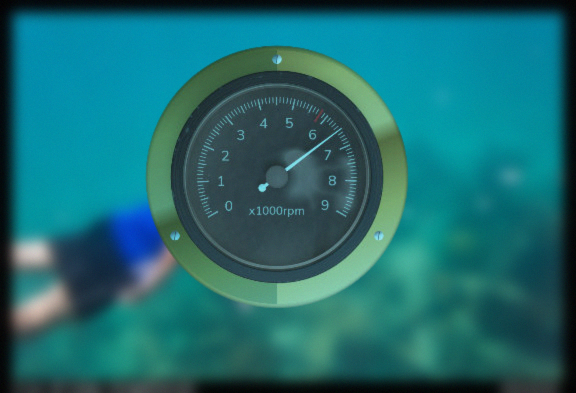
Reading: rpm 6500
